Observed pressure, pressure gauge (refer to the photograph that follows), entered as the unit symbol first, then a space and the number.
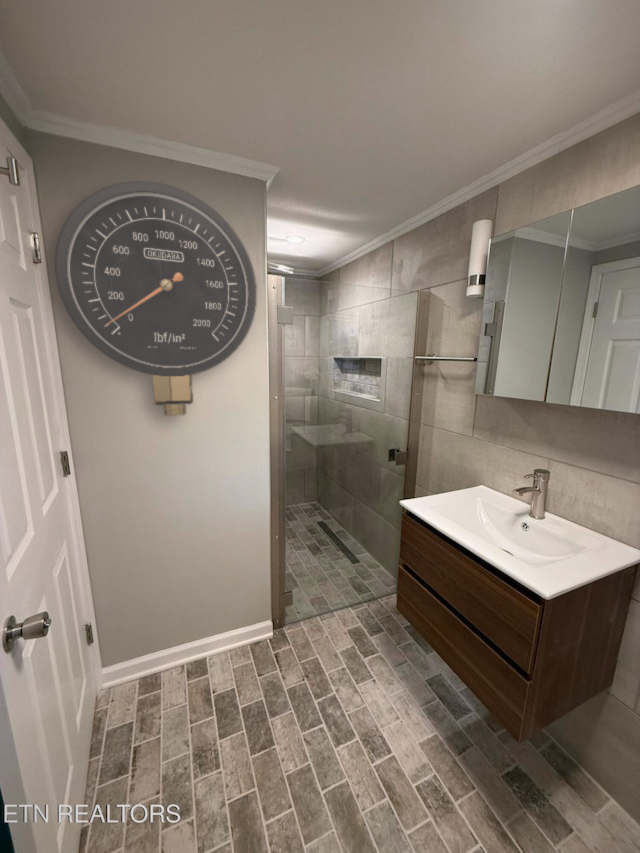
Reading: psi 50
